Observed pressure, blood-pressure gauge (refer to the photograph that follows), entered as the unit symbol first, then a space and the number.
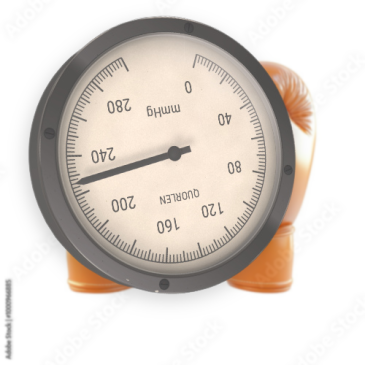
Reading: mmHg 226
